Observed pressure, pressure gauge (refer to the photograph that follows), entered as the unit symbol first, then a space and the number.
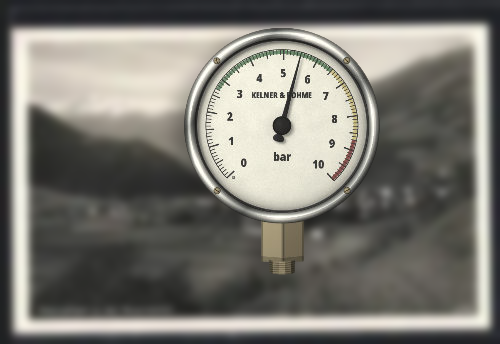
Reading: bar 5.5
